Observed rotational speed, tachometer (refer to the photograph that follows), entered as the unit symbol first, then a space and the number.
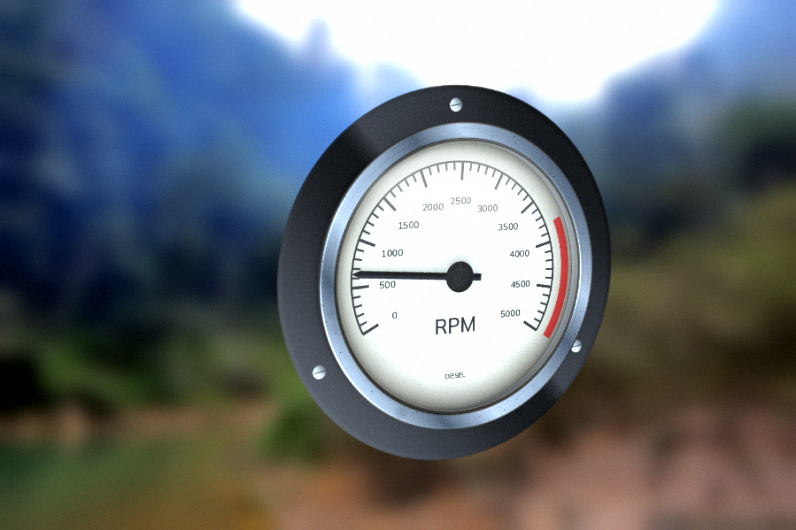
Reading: rpm 650
